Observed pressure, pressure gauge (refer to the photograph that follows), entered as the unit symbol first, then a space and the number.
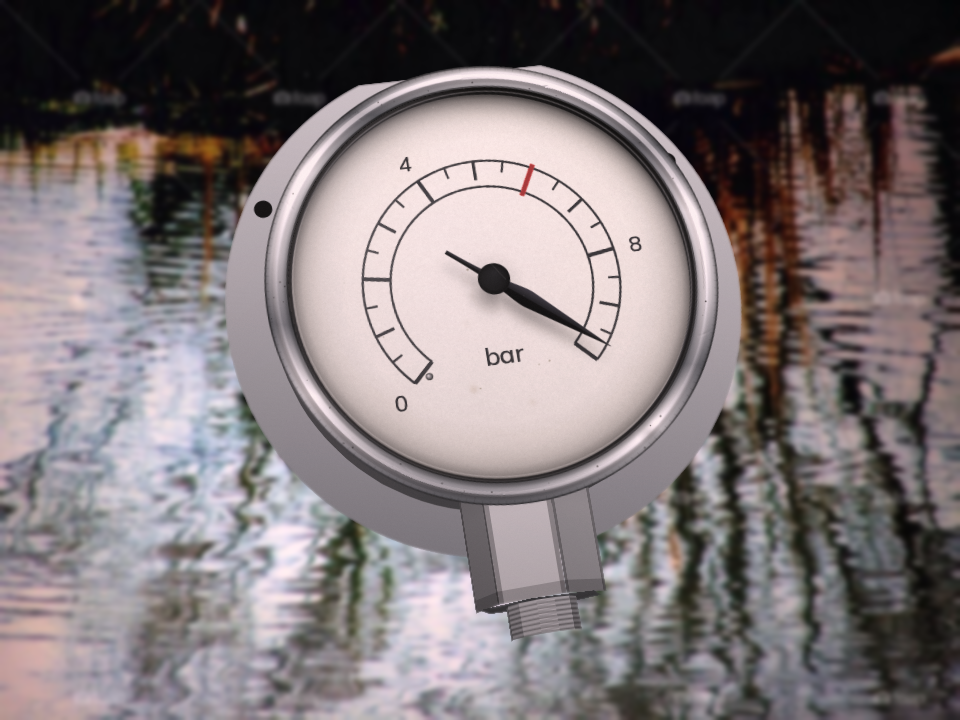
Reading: bar 9.75
